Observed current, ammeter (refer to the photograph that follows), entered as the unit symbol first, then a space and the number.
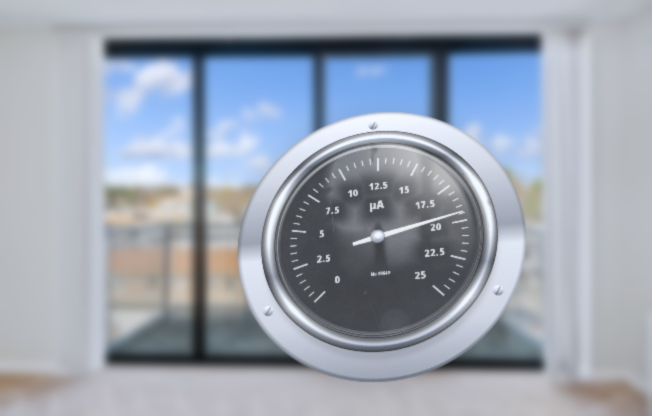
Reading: µA 19.5
